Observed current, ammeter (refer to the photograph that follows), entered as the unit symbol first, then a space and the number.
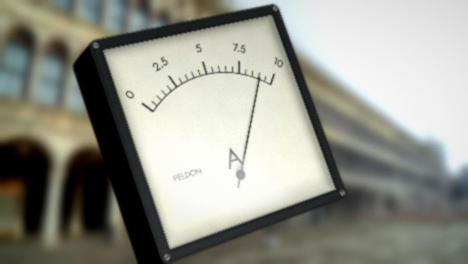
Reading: A 9
